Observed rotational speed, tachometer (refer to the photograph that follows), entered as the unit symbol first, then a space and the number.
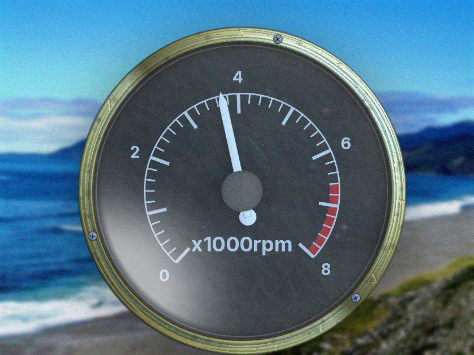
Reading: rpm 3700
